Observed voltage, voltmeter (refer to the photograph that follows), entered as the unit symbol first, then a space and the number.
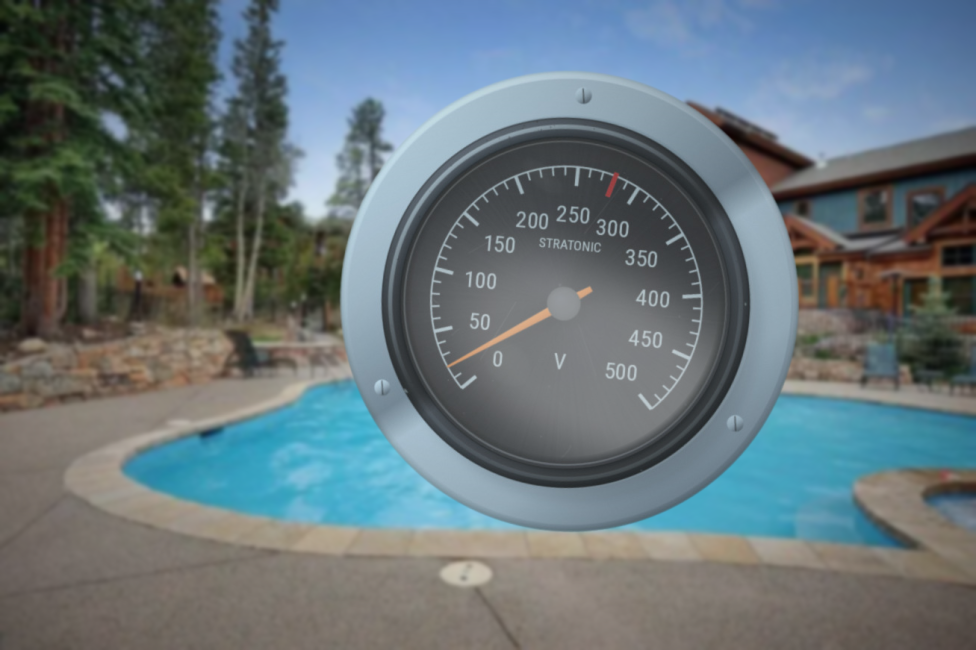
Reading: V 20
